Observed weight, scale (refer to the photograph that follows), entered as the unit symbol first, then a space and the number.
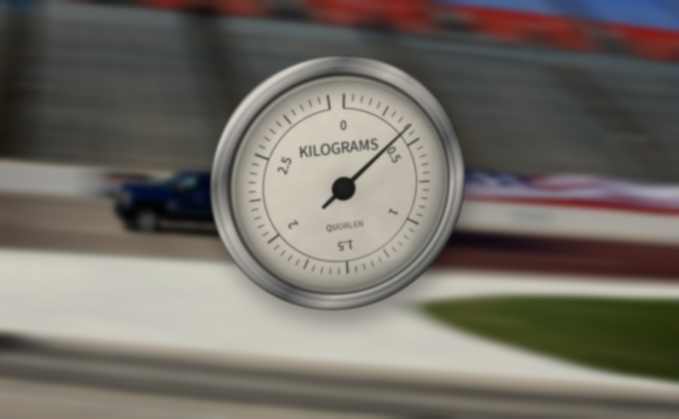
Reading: kg 0.4
